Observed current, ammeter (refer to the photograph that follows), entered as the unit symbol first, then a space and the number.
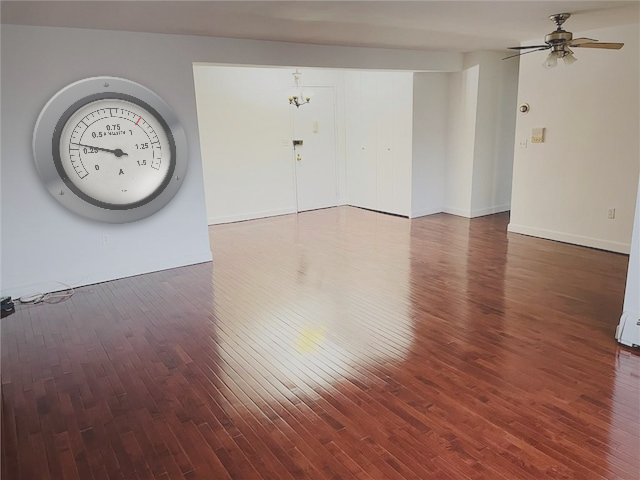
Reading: A 0.3
